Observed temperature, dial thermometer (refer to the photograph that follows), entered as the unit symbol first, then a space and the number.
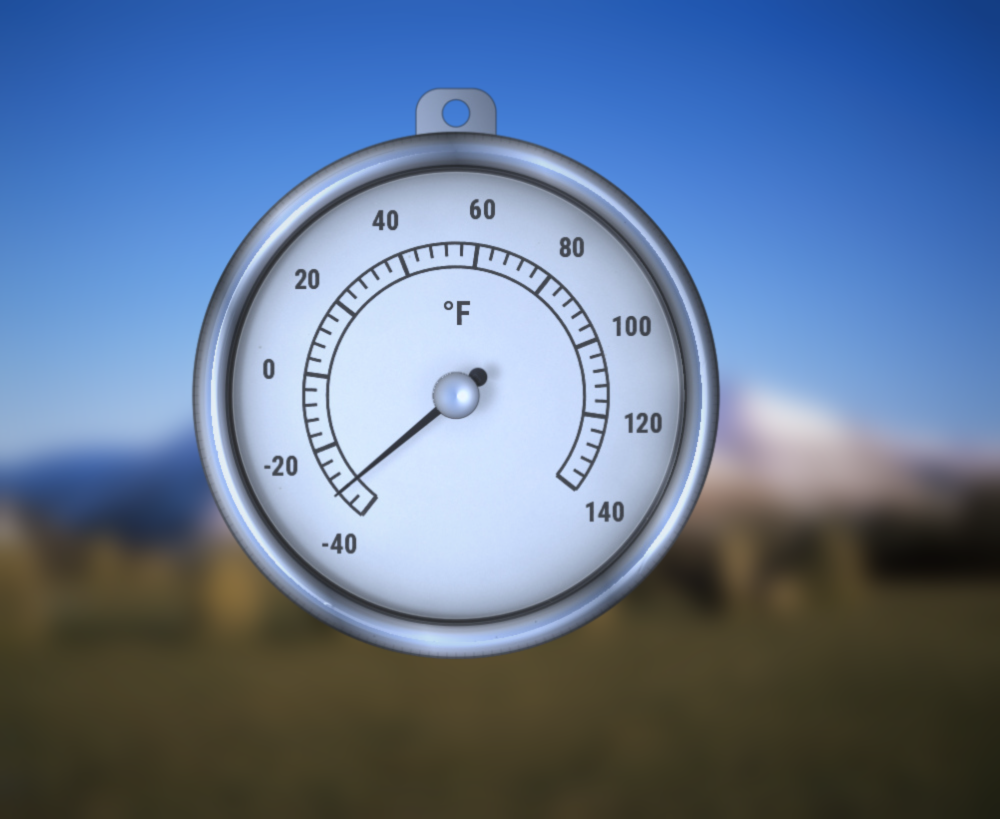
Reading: °F -32
